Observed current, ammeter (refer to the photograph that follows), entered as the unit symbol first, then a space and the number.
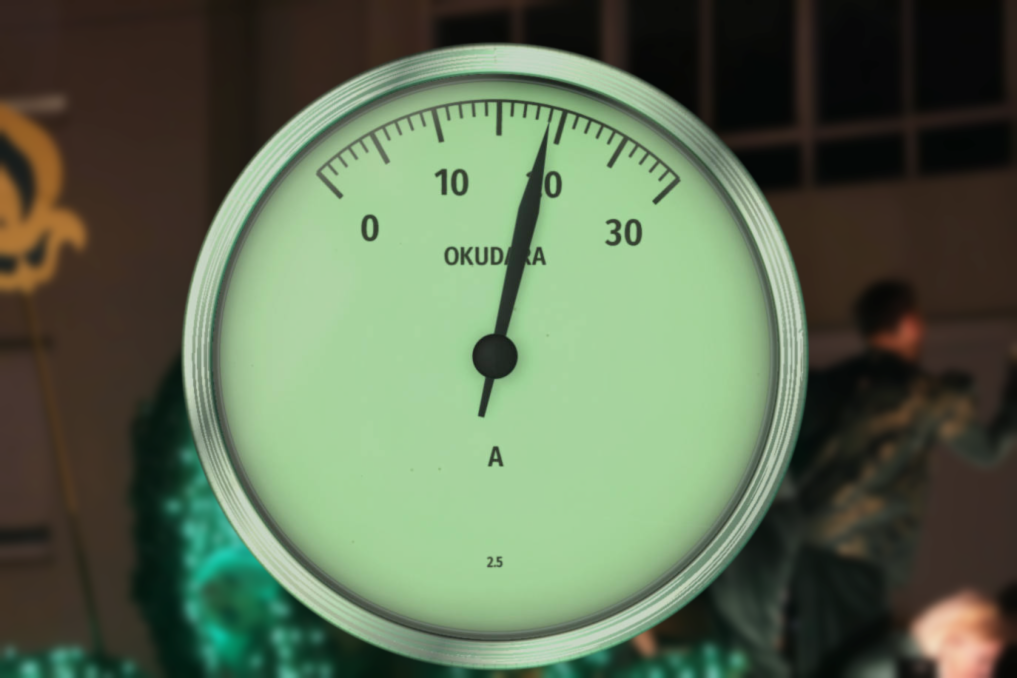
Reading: A 19
